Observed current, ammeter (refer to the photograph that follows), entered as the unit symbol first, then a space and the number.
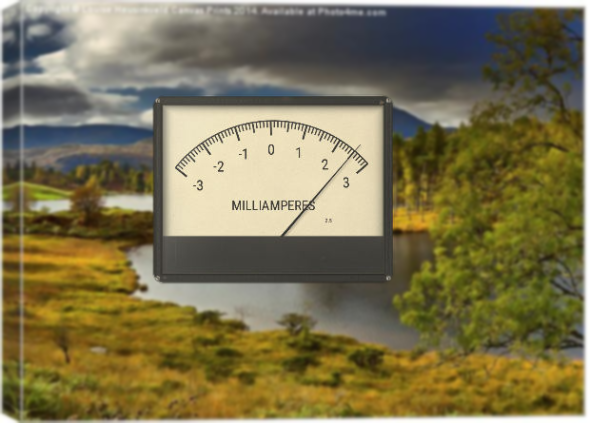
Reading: mA 2.5
